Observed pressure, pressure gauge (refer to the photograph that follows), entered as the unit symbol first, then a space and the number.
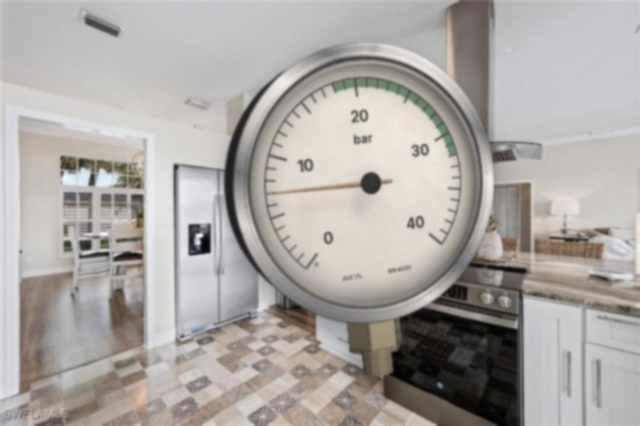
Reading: bar 7
